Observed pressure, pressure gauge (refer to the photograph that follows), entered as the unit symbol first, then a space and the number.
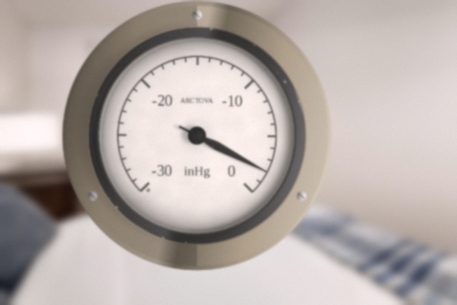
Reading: inHg -2
